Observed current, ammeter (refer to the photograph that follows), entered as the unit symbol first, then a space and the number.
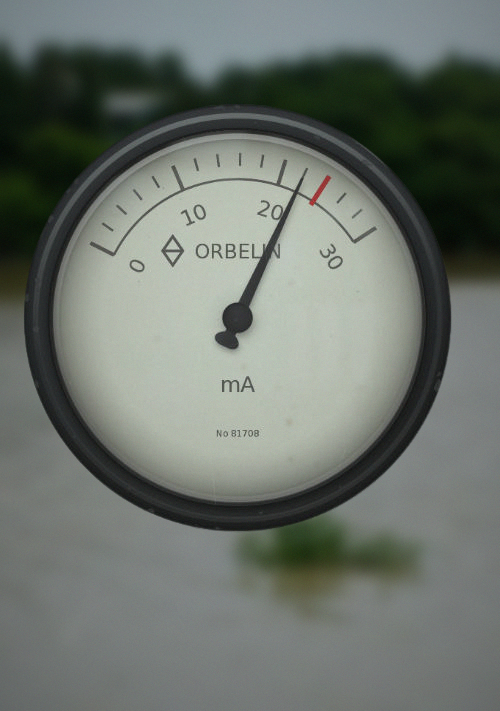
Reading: mA 22
